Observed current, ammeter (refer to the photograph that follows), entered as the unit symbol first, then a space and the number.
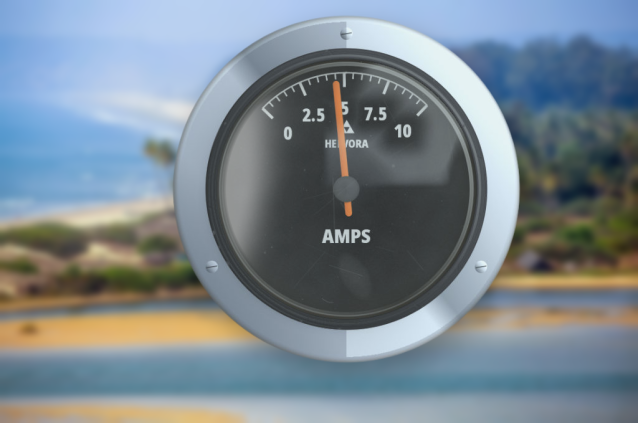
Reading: A 4.5
